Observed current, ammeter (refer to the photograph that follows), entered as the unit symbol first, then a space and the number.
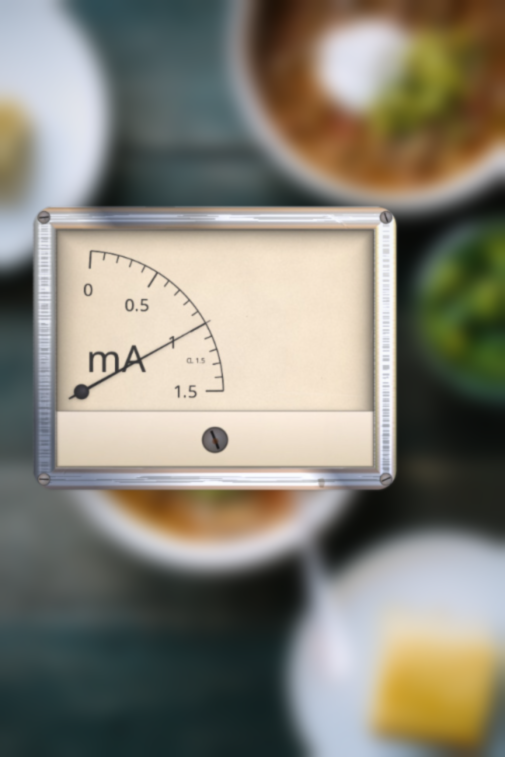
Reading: mA 1
